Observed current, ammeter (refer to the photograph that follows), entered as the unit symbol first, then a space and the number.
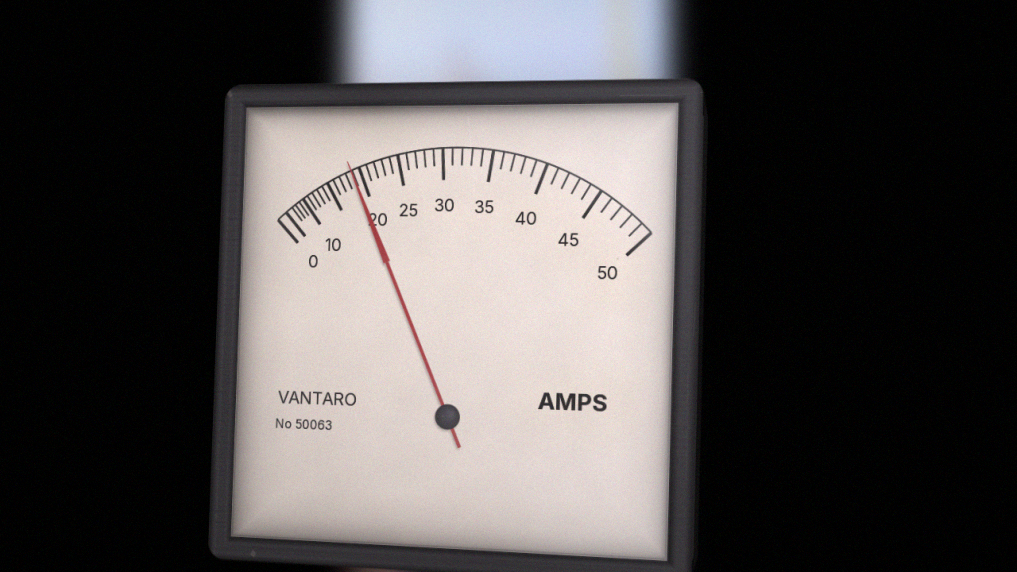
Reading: A 19
